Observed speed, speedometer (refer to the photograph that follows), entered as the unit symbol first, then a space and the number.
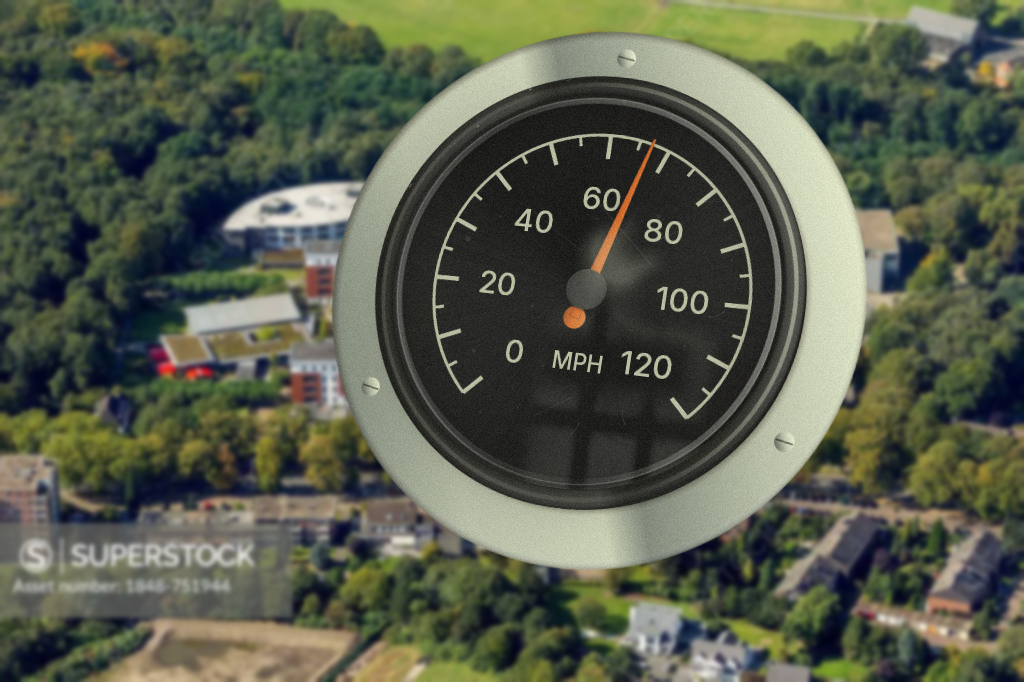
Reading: mph 67.5
